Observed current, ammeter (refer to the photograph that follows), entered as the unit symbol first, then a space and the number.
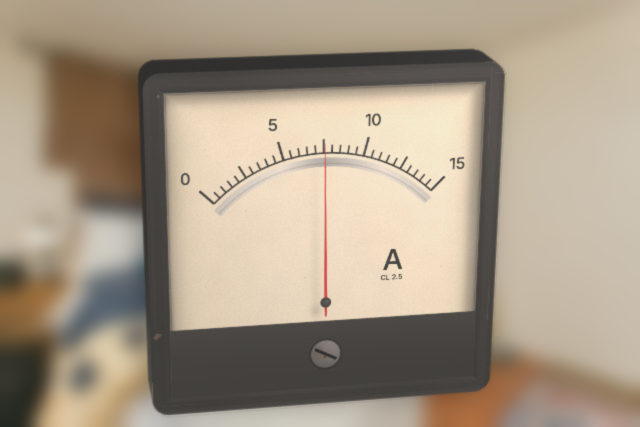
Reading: A 7.5
